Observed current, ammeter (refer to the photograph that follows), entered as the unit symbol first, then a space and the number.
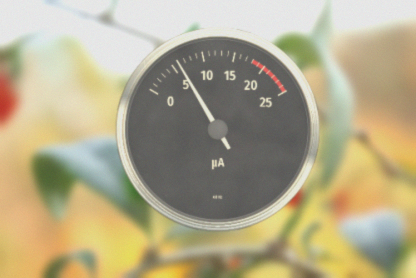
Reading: µA 6
